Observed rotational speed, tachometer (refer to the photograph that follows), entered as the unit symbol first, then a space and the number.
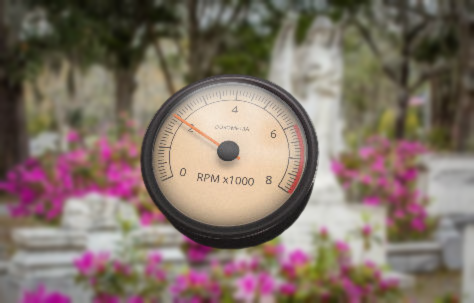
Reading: rpm 2000
